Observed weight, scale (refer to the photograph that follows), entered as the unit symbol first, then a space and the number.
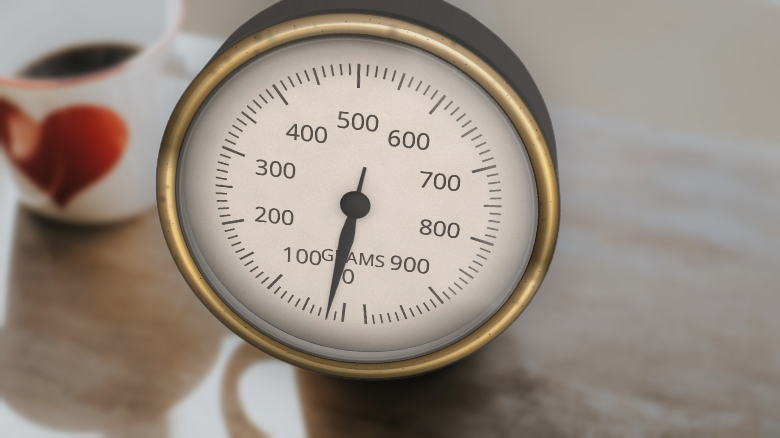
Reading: g 20
